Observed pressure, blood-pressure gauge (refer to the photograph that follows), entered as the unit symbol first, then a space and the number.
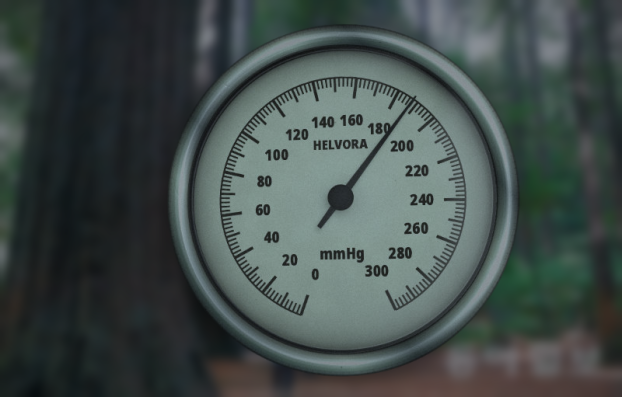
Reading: mmHg 188
